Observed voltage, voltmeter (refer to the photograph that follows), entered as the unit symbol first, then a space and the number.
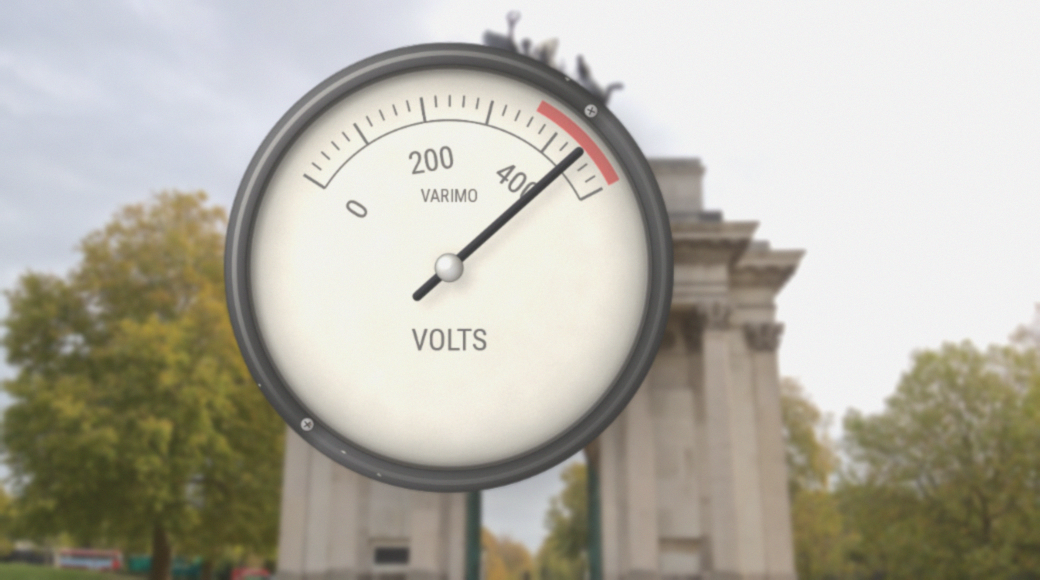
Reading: V 440
